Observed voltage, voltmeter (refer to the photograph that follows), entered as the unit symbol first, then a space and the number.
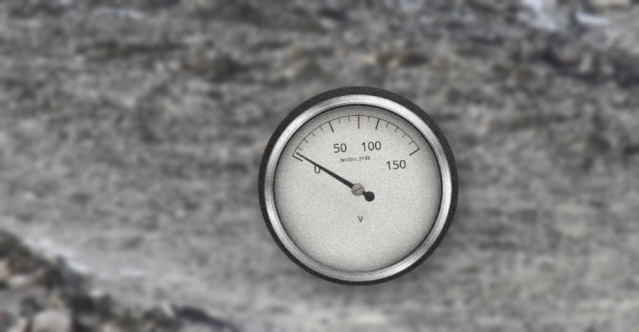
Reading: V 5
